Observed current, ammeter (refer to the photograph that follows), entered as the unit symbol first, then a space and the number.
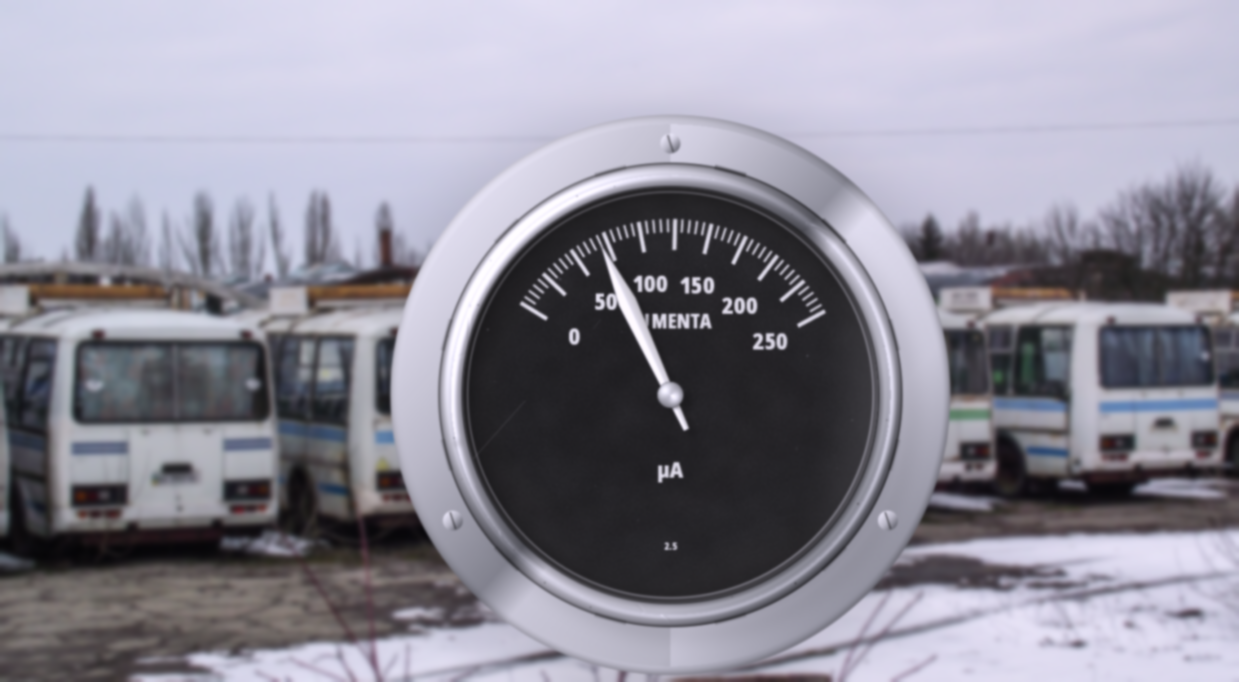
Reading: µA 70
